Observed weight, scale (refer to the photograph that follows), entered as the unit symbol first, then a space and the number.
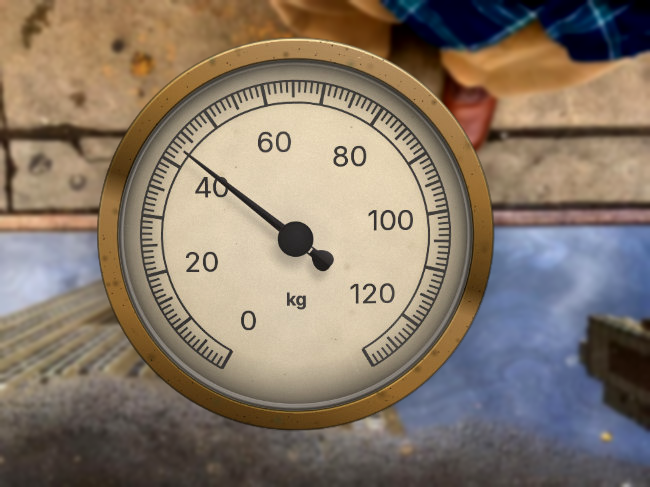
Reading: kg 43
